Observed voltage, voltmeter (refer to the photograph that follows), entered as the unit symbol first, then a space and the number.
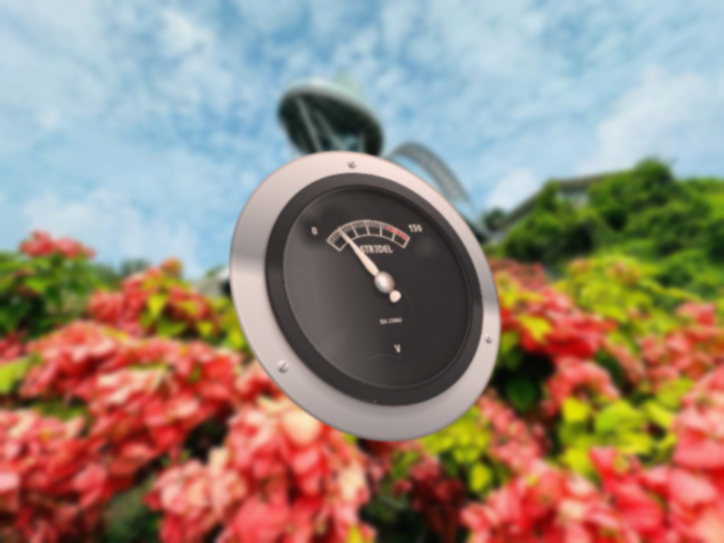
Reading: V 25
